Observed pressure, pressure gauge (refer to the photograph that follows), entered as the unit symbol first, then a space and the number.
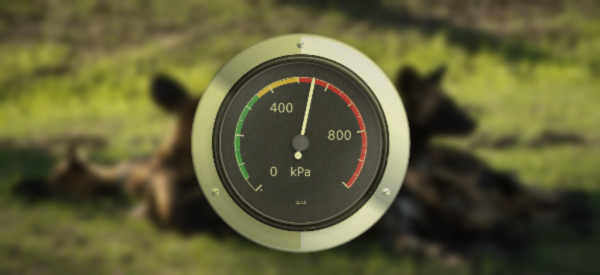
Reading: kPa 550
